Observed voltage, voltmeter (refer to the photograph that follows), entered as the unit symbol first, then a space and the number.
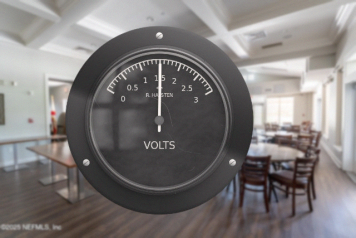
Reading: V 1.5
